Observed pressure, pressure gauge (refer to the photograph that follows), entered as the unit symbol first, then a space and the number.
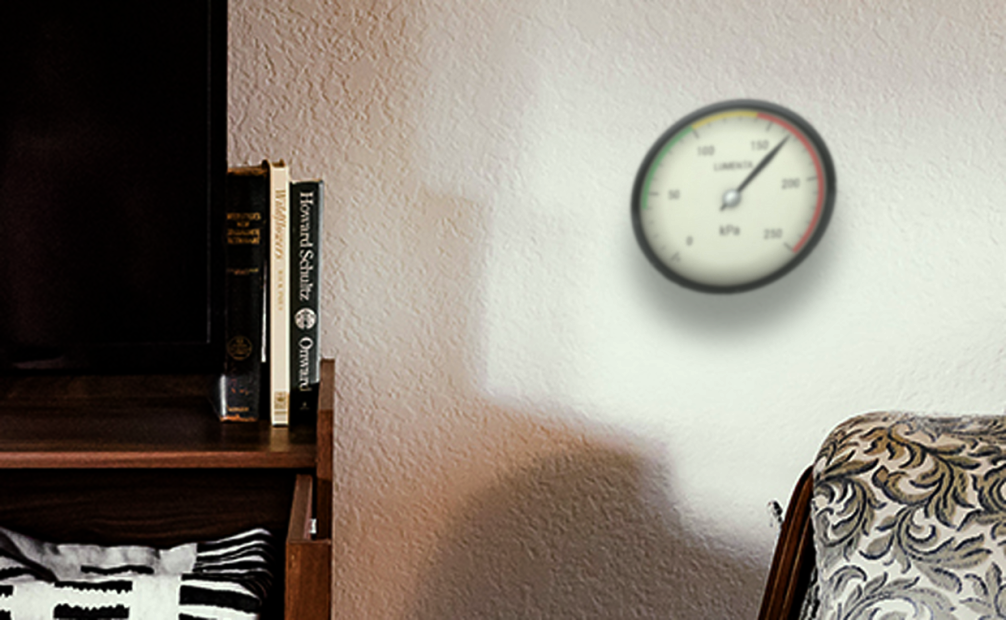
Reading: kPa 165
